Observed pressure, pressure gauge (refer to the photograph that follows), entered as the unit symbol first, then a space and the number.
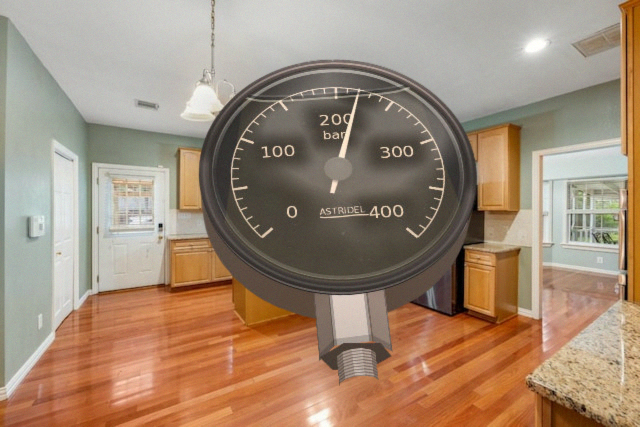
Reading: bar 220
